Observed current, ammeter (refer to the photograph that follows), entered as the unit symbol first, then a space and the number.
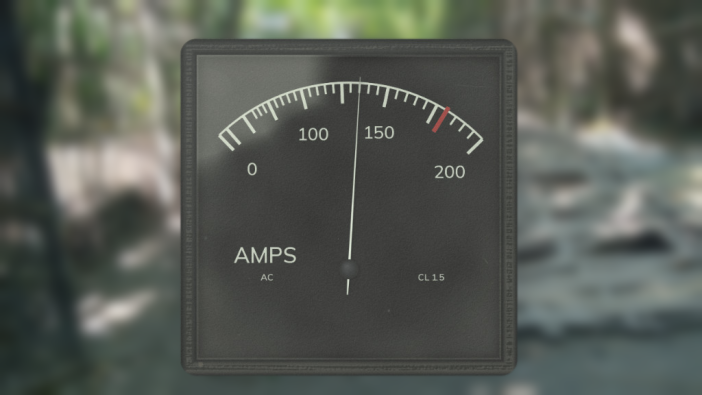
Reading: A 135
